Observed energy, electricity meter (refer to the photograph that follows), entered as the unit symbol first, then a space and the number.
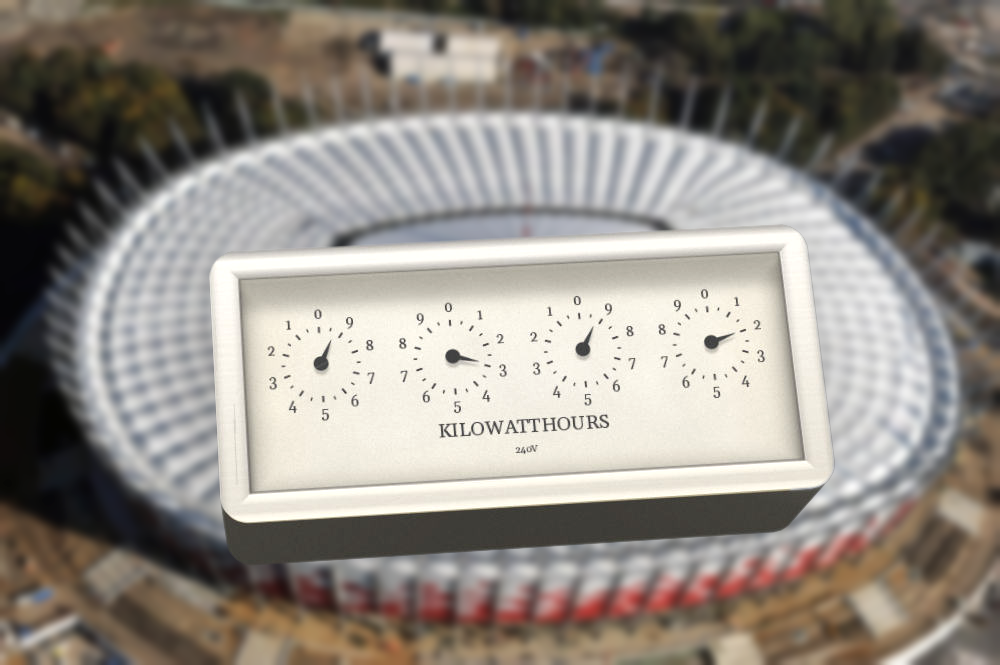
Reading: kWh 9292
